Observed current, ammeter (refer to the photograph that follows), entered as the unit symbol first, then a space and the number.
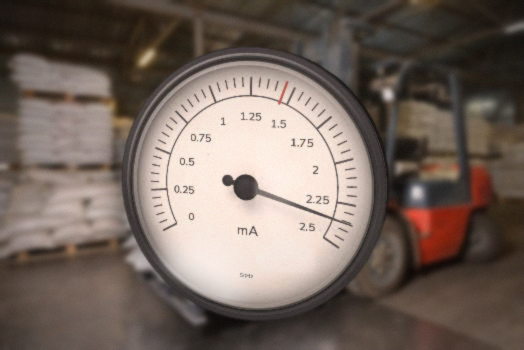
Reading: mA 2.35
